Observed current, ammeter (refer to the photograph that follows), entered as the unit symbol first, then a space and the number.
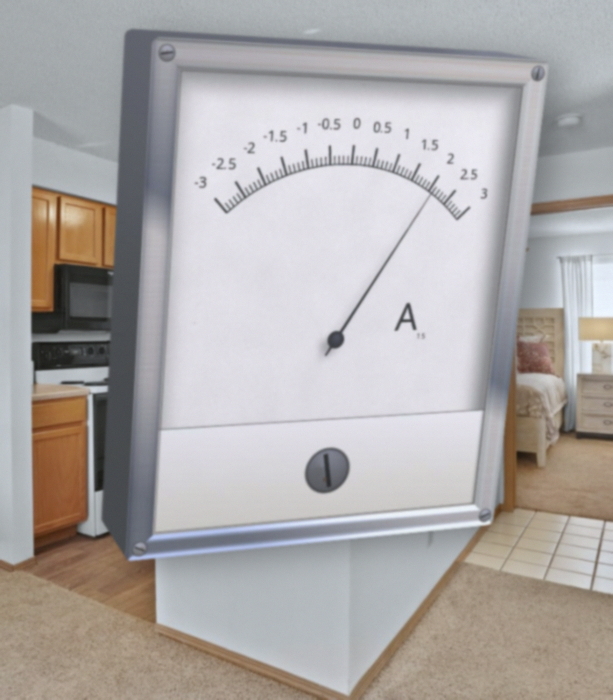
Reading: A 2
